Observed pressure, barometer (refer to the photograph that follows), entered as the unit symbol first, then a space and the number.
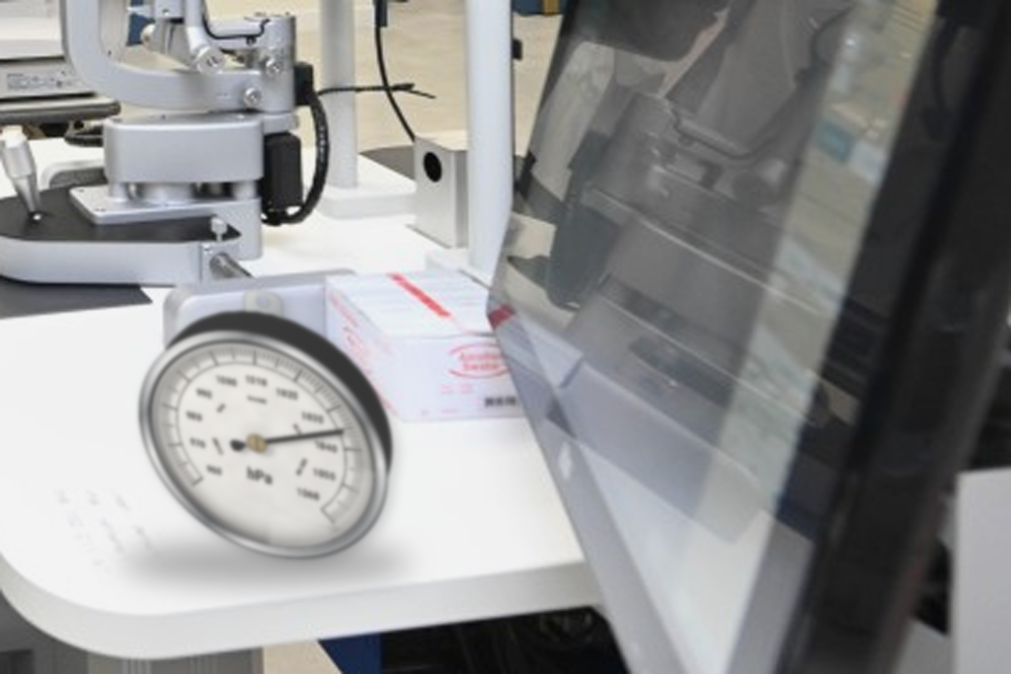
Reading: hPa 1035
